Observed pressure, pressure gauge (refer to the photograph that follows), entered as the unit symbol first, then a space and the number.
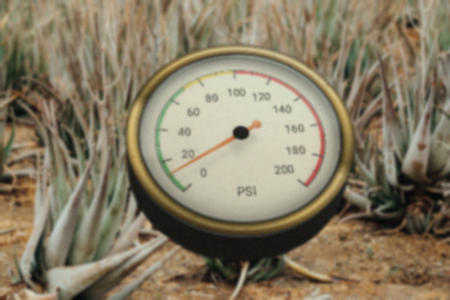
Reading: psi 10
